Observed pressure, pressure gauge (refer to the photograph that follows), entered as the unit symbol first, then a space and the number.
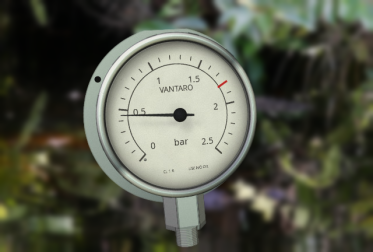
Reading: bar 0.45
